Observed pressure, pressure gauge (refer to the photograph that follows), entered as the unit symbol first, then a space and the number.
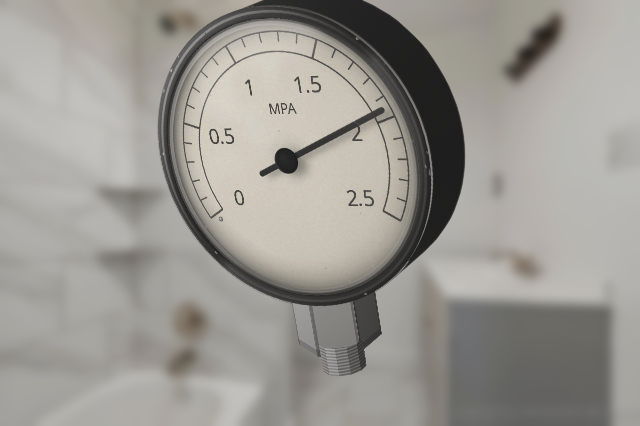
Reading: MPa 1.95
